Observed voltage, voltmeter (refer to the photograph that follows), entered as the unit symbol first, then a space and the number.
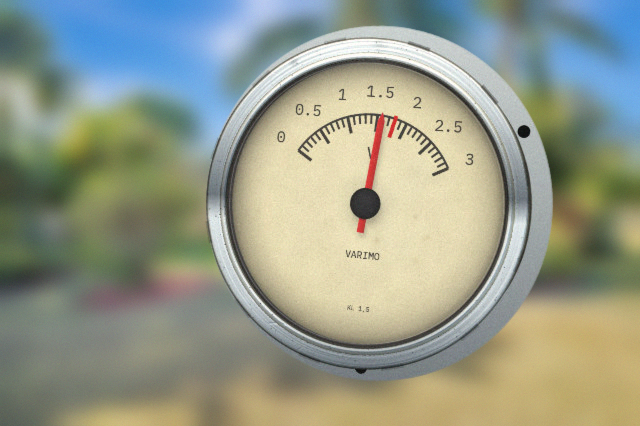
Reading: V 1.6
